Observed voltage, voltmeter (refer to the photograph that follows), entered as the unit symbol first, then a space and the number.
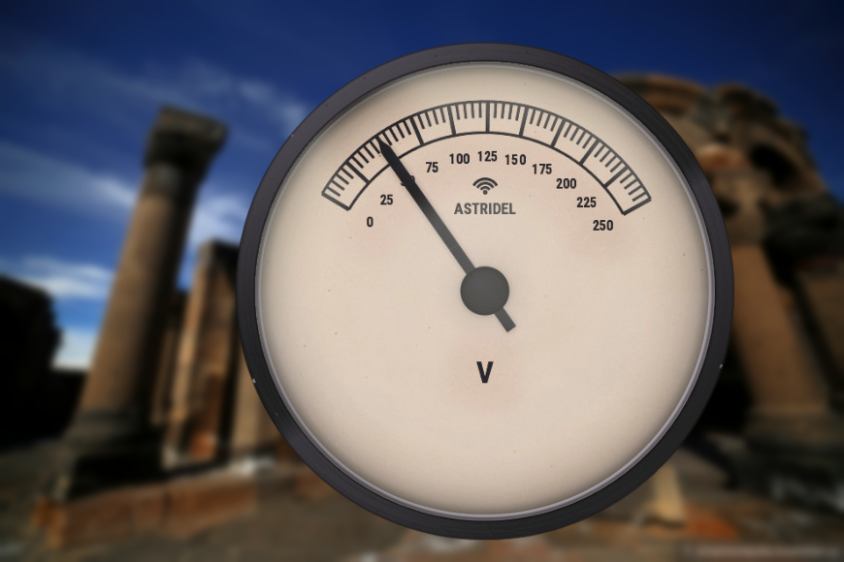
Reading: V 50
